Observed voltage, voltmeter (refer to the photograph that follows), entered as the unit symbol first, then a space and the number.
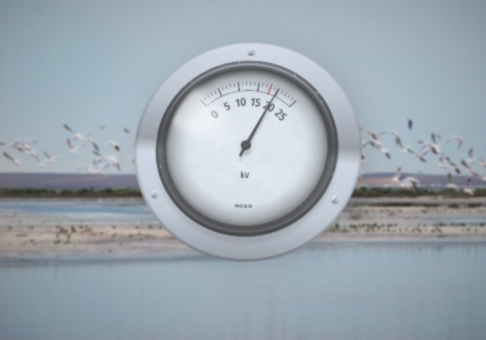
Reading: kV 20
